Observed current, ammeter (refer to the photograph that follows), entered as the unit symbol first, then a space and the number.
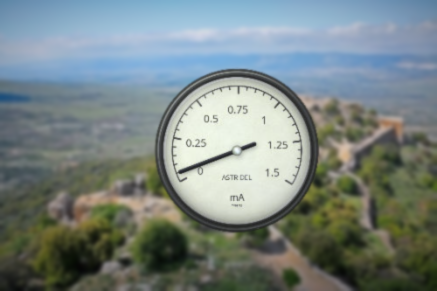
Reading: mA 0.05
